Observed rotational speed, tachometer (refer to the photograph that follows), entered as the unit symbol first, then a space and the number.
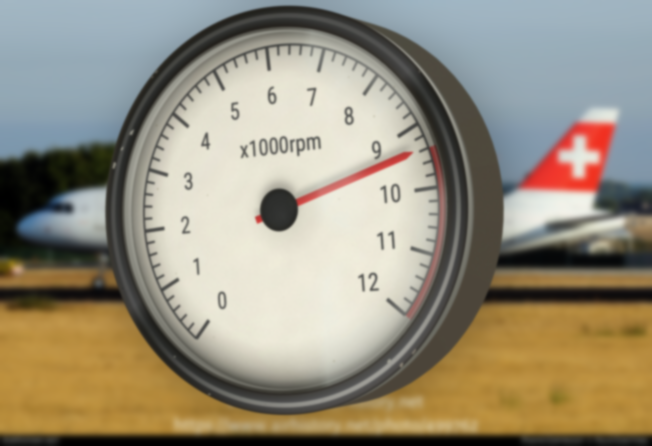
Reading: rpm 9400
